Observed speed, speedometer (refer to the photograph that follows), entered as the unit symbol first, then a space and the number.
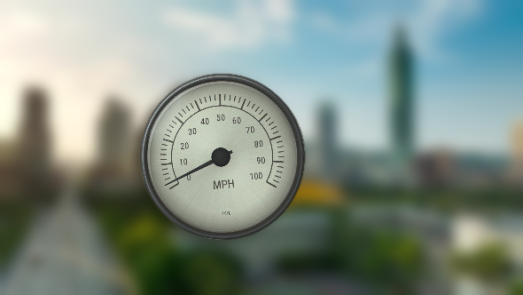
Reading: mph 2
